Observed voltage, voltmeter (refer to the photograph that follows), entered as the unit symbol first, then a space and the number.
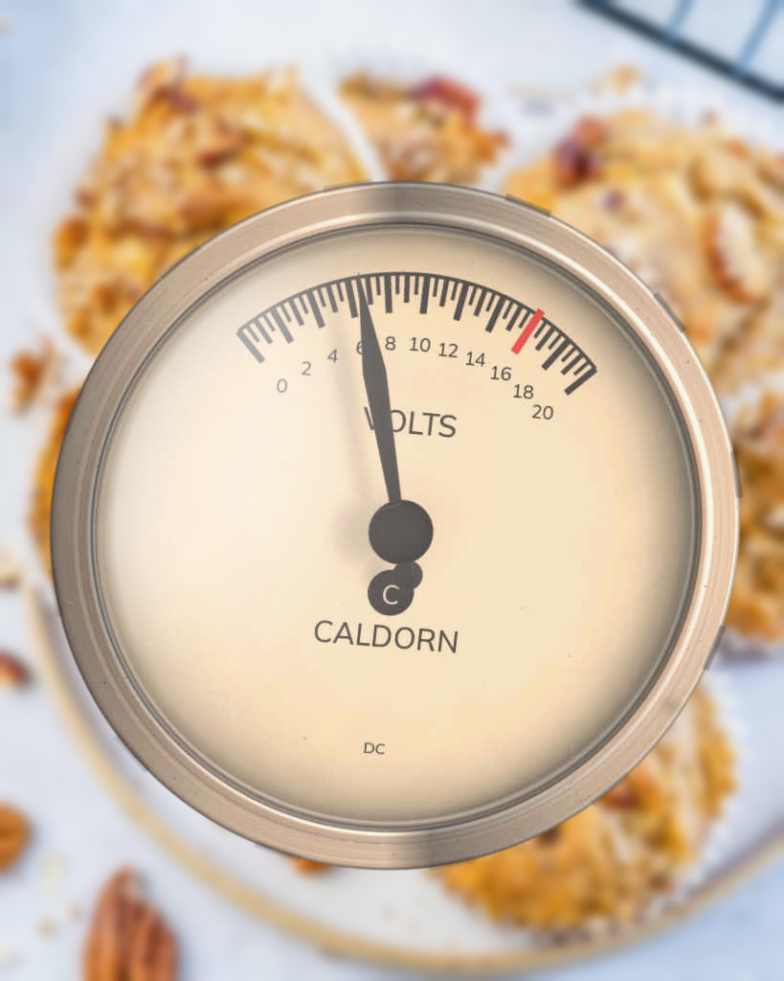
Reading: V 6.5
